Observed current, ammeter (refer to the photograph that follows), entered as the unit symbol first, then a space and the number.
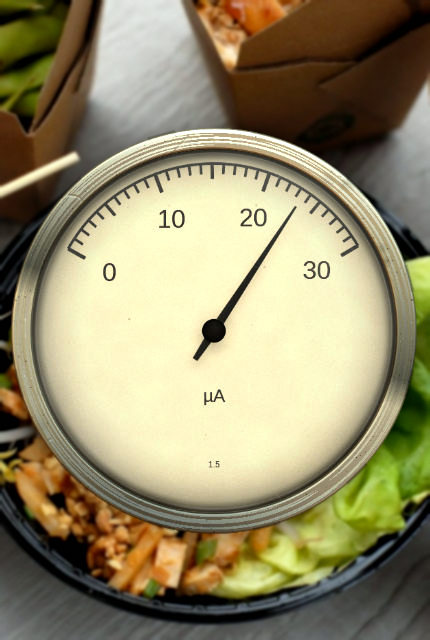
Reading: µA 23.5
